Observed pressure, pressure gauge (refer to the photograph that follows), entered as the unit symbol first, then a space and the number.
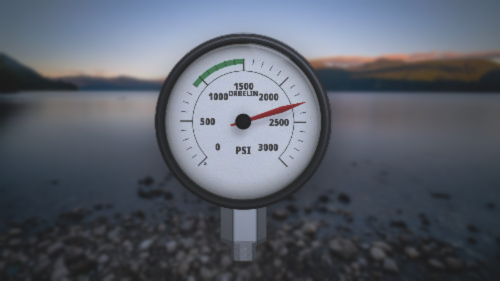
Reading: psi 2300
